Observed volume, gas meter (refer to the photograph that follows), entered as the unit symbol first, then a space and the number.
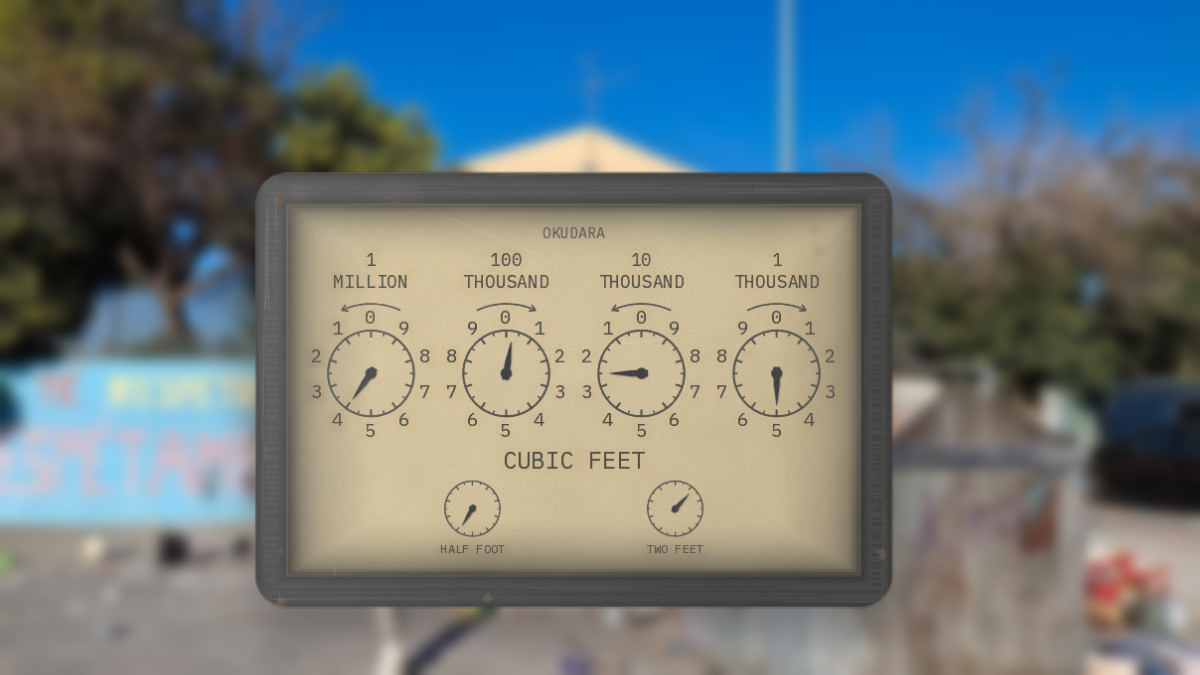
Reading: ft³ 402500
